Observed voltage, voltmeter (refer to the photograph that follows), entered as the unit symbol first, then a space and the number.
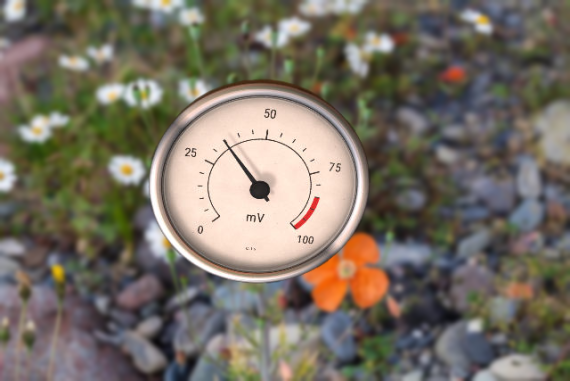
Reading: mV 35
